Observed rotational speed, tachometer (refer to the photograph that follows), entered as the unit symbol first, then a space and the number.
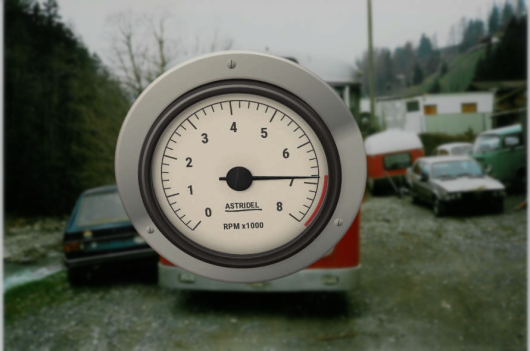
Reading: rpm 6800
